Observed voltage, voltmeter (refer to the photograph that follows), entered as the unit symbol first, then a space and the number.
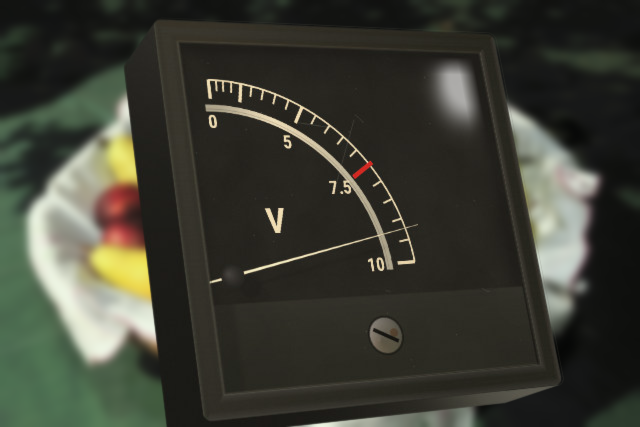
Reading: V 9.25
